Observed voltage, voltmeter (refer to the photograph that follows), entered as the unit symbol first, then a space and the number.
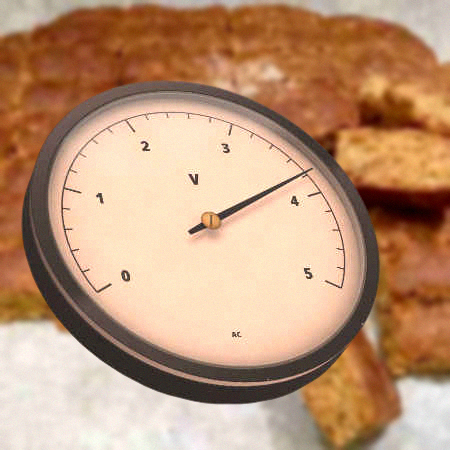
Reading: V 3.8
